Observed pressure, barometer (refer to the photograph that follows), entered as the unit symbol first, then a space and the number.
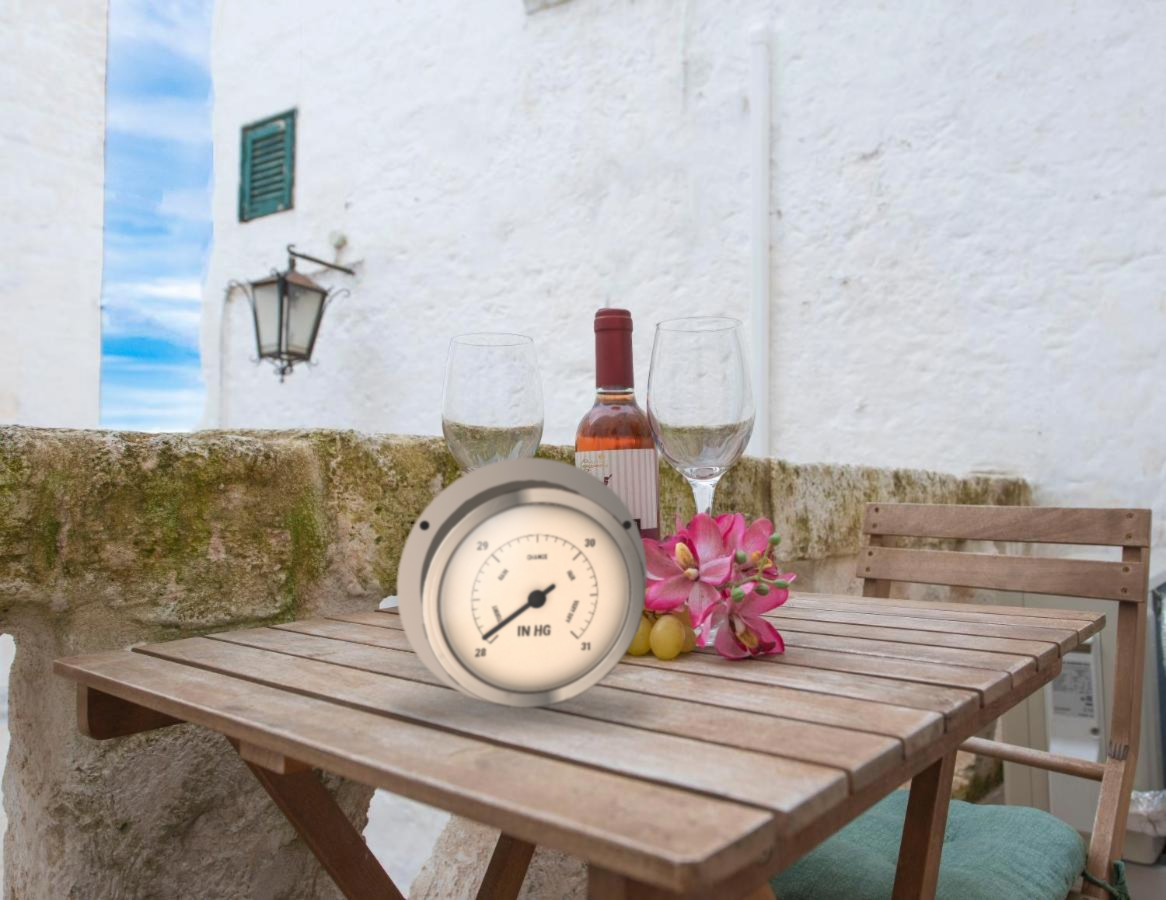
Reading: inHg 28.1
